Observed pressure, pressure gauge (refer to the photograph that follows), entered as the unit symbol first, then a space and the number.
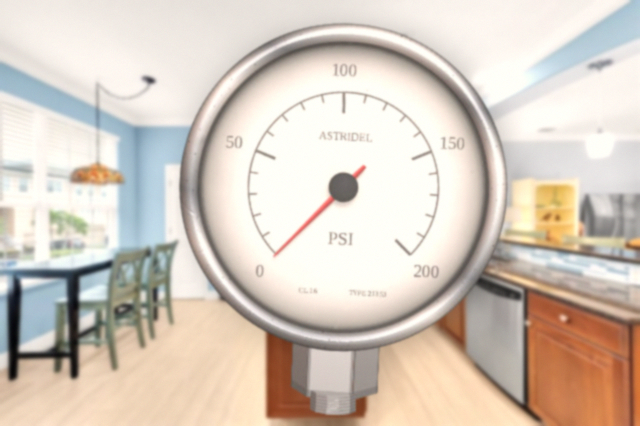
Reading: psi 0
